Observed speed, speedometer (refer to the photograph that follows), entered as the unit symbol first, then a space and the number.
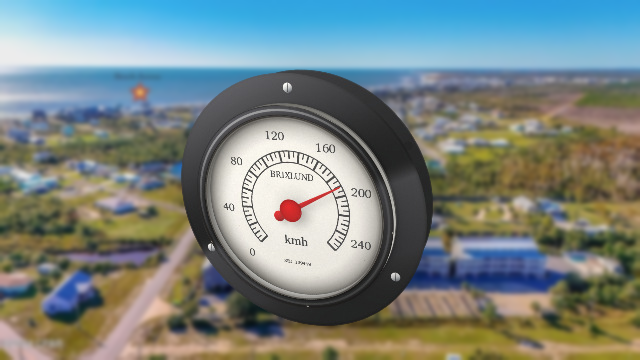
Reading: km/h 190
